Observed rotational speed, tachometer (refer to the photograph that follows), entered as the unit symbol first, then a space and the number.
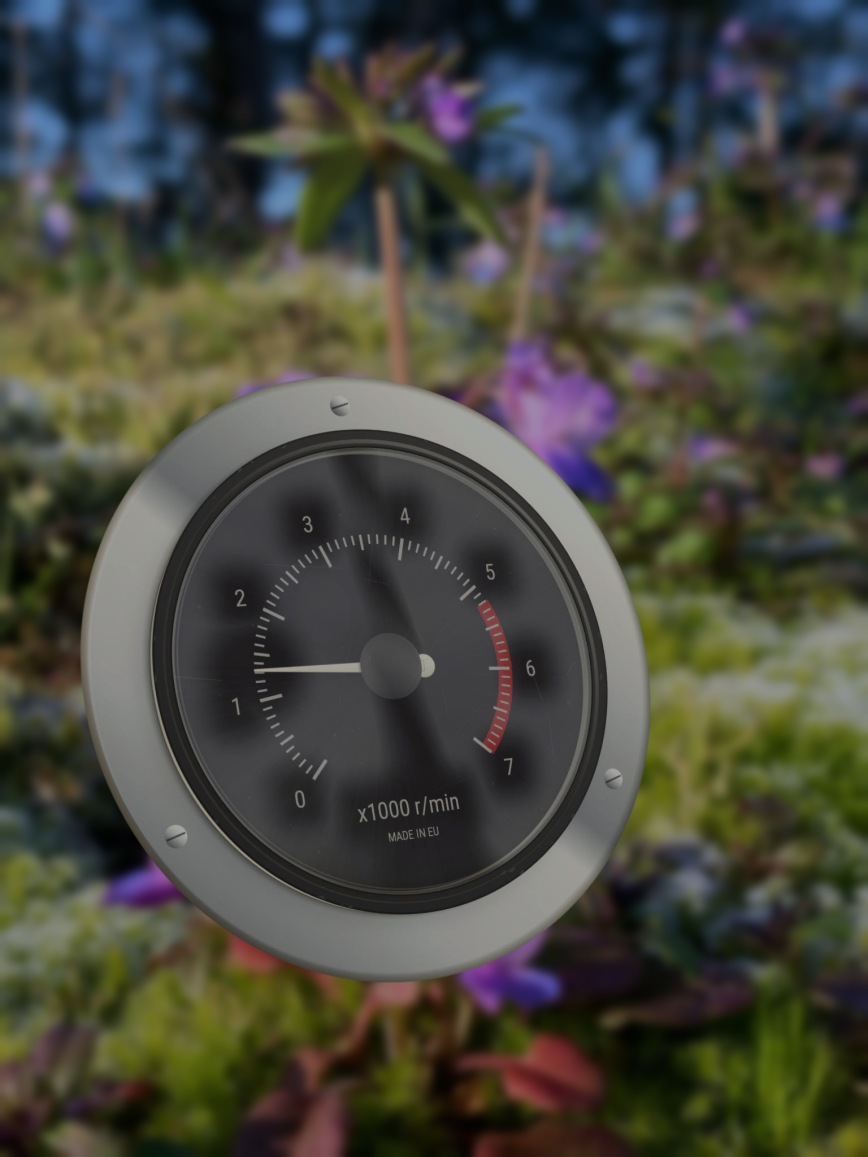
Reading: rpm 1300
